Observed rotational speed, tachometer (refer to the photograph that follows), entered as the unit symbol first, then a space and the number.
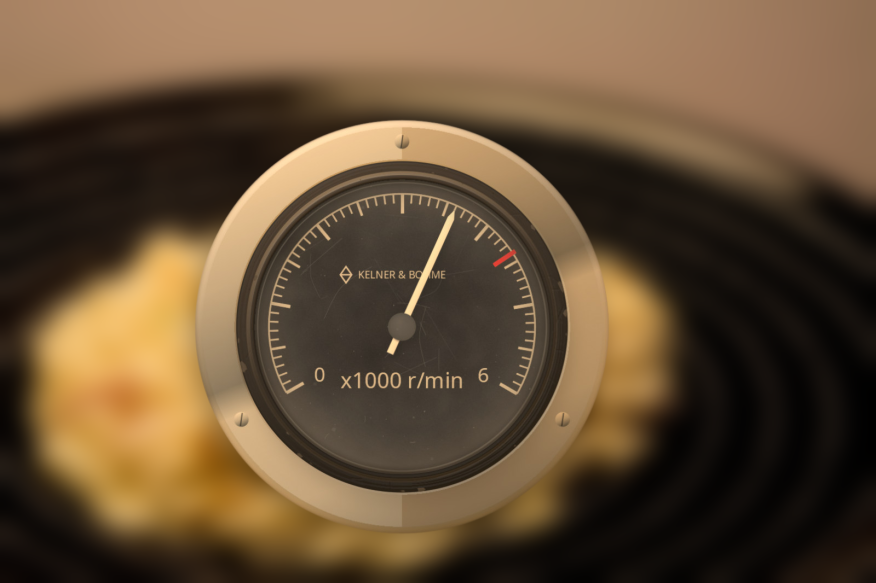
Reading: rpm 3600
